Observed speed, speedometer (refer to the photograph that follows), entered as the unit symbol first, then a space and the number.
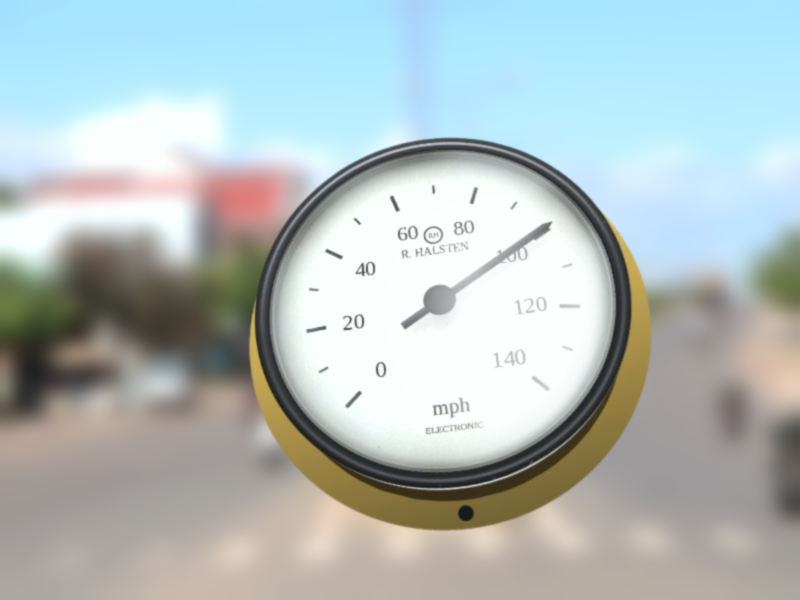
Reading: mph 100
